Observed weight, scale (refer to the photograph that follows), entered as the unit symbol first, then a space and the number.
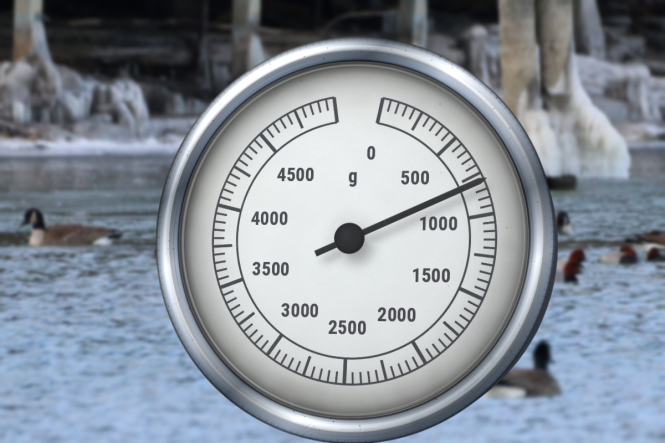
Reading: g 800
